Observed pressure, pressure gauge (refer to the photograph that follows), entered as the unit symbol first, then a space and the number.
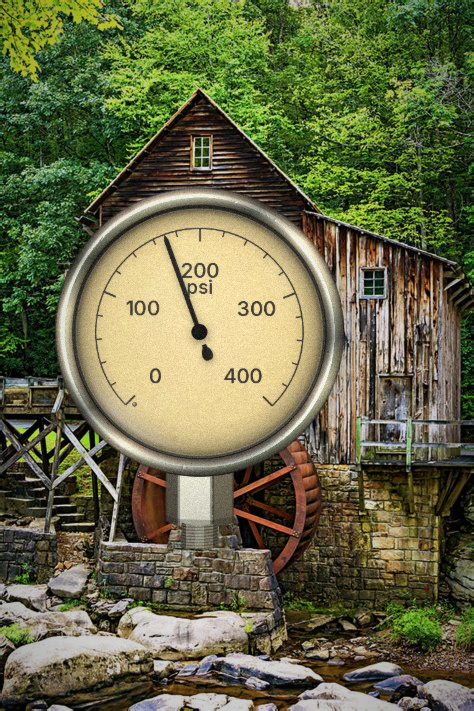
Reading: psi 170
